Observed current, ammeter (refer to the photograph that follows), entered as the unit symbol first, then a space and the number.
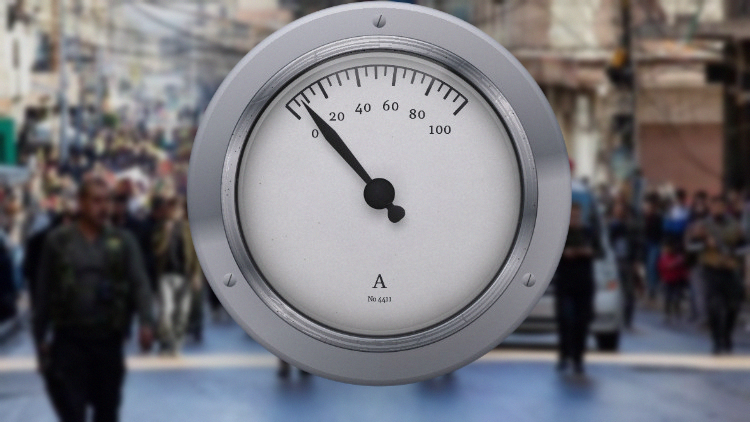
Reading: A 7.5
